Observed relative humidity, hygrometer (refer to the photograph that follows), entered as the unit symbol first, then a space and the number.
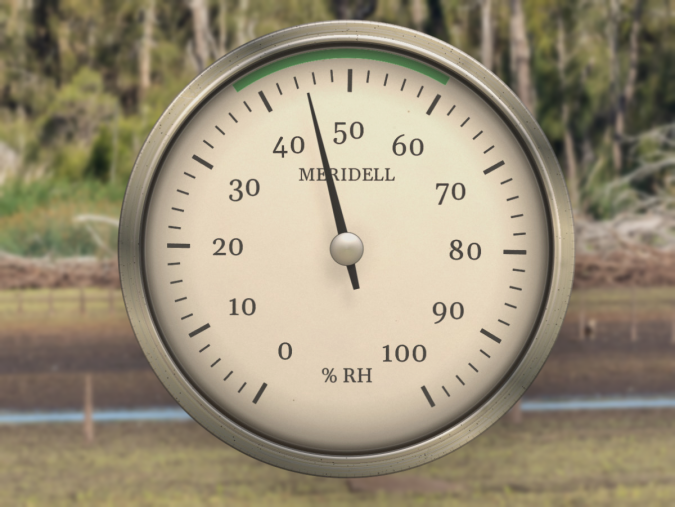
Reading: % 45
